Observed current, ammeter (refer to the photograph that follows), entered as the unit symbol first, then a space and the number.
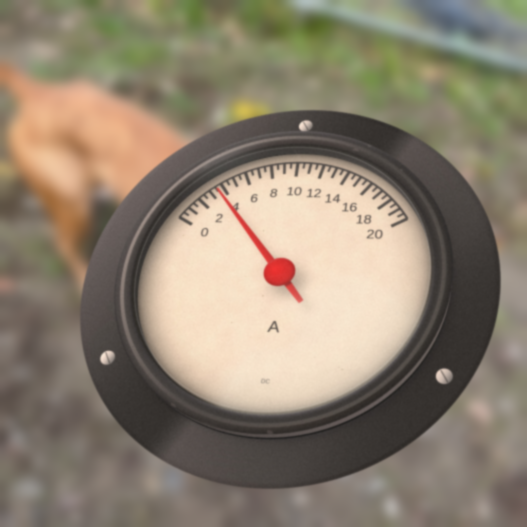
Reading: A 3.5
